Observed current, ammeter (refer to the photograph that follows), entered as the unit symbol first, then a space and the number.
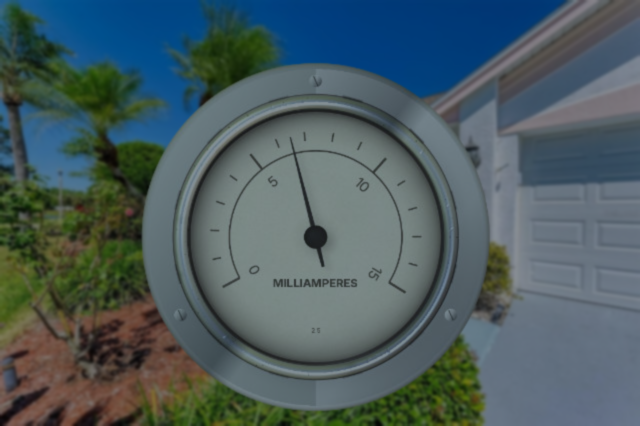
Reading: mA 6.5
